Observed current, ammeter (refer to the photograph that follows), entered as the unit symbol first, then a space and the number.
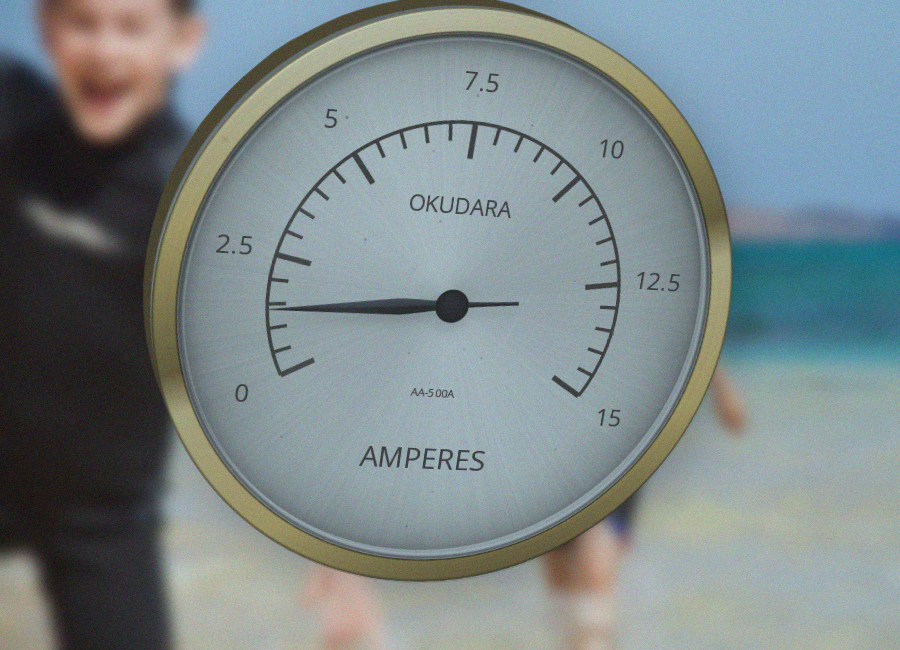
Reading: A 1.5
